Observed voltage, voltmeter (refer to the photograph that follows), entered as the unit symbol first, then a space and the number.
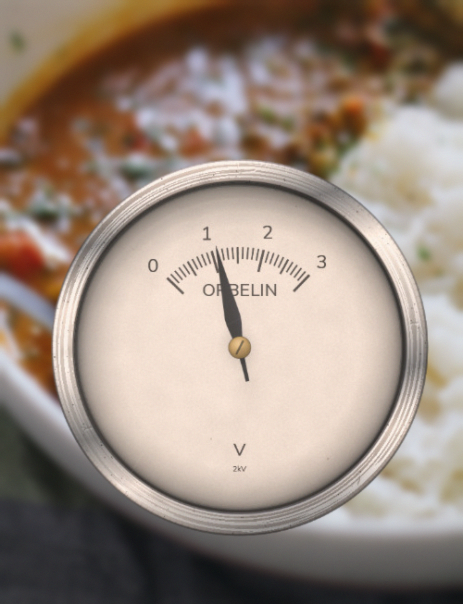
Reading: V 1.1
